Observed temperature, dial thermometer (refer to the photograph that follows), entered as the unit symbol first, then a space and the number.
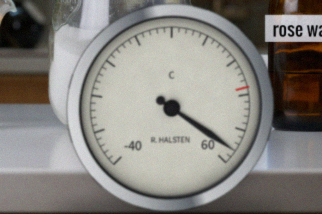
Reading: °C 56
